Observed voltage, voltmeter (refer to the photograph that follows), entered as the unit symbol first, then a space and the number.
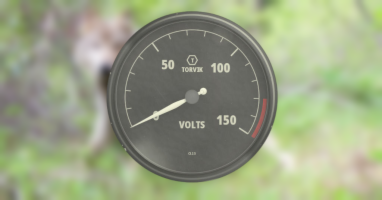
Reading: V 0
